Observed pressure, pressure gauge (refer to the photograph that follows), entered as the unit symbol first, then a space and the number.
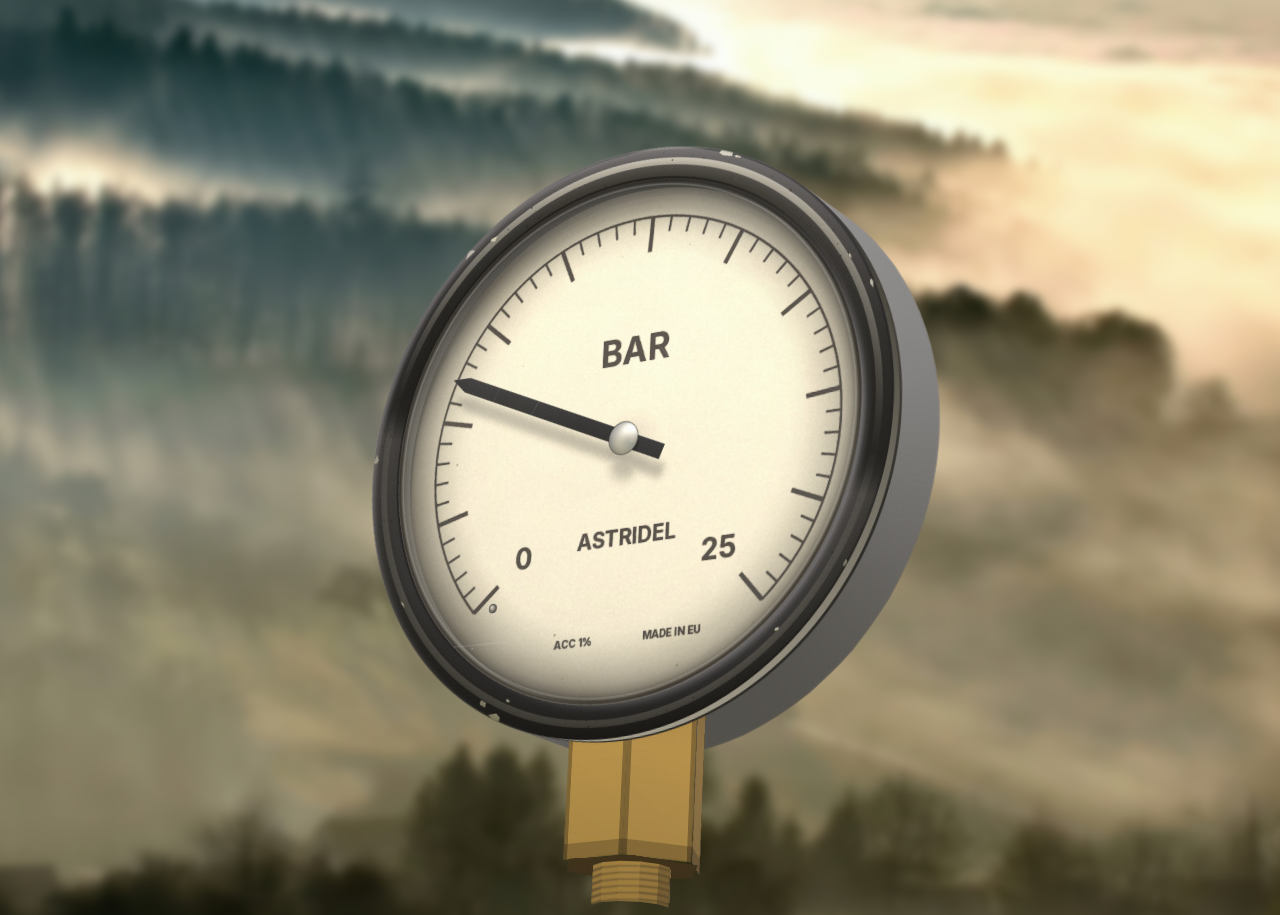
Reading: bar 6
